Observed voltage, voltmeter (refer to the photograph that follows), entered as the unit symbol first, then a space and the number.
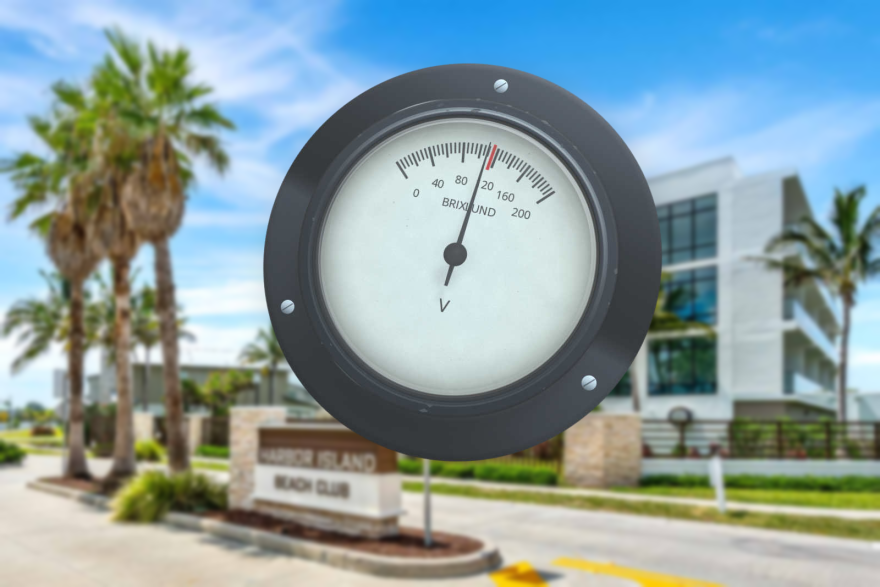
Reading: V 110
